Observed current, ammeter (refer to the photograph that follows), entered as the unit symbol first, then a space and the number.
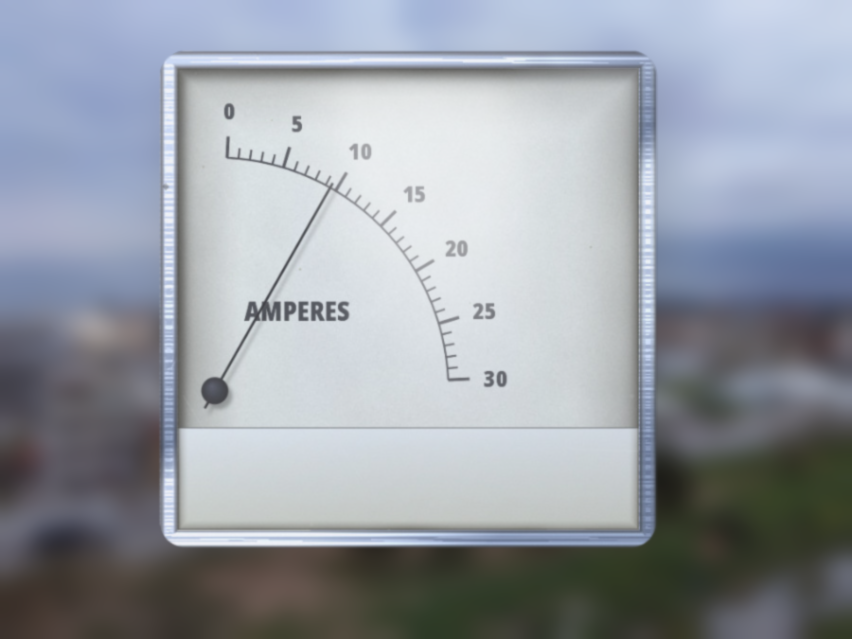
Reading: A 9.5
